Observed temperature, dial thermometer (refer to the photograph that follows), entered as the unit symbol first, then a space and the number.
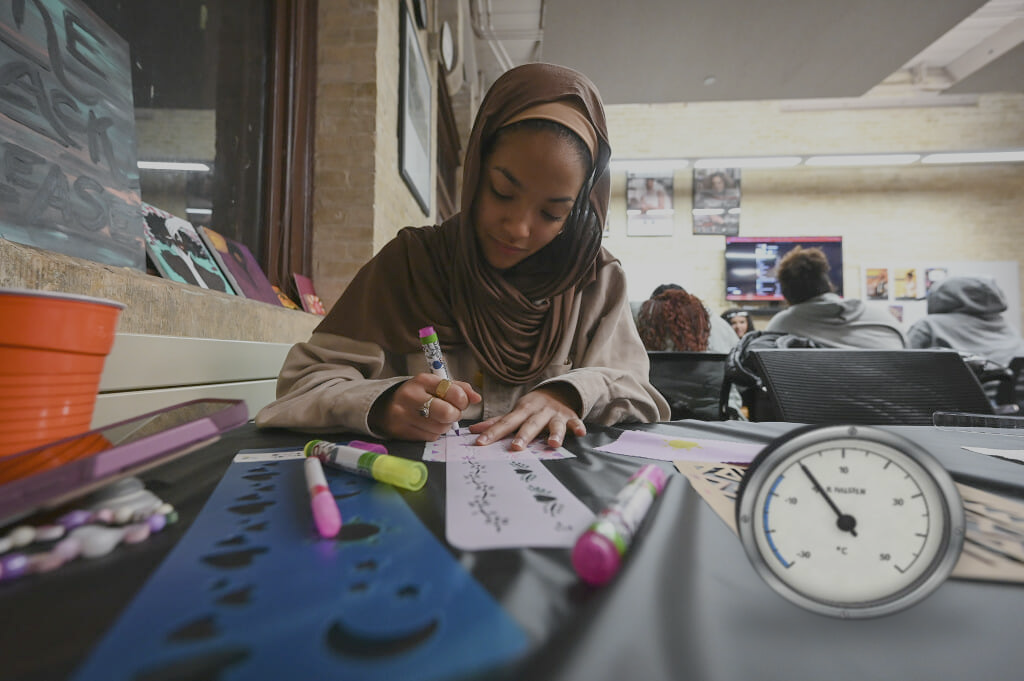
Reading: °C 0
